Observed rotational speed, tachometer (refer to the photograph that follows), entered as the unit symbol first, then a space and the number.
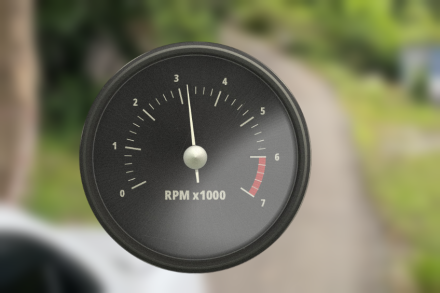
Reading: rpm 3200
